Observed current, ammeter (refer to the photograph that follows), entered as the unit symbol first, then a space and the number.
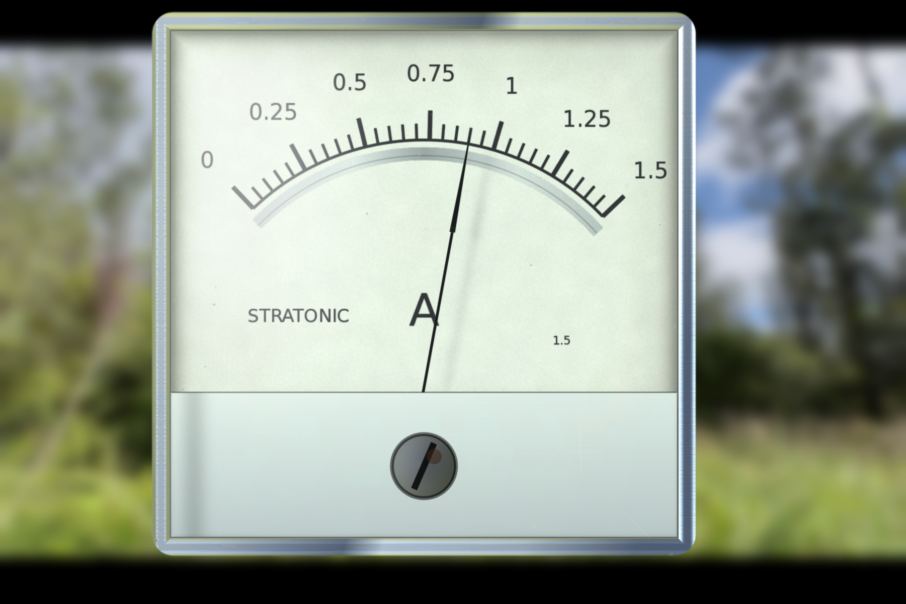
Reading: A 0.9
